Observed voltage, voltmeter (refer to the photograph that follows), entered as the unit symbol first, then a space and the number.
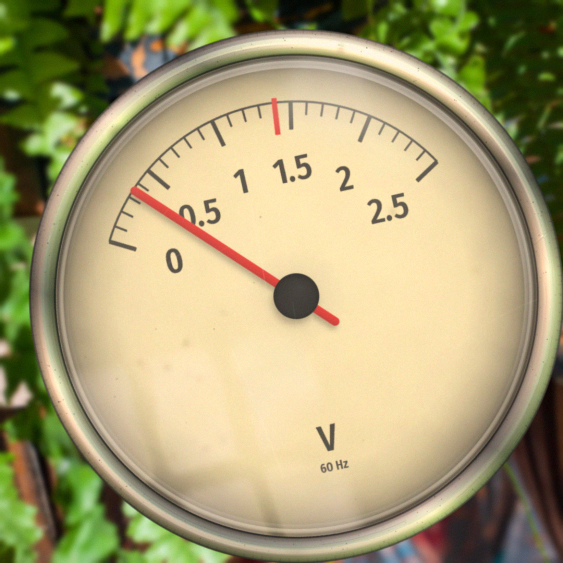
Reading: V 0.35
